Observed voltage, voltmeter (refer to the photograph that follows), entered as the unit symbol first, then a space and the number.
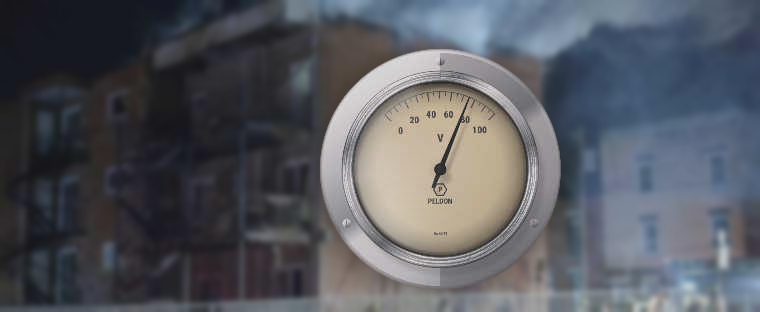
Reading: V 75
